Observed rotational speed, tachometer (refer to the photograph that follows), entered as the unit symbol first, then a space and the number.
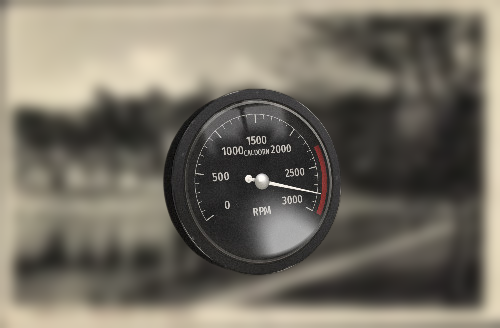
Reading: rpm 2800
